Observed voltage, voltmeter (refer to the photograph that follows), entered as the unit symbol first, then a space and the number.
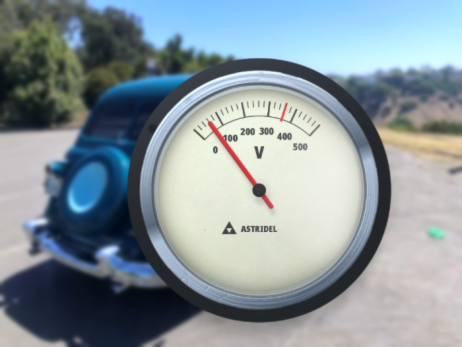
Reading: V 60
